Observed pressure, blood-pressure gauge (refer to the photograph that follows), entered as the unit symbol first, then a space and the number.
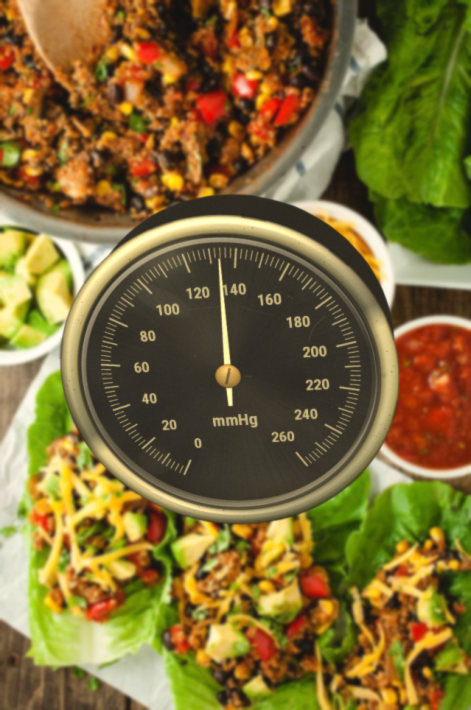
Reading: mmHg 134
